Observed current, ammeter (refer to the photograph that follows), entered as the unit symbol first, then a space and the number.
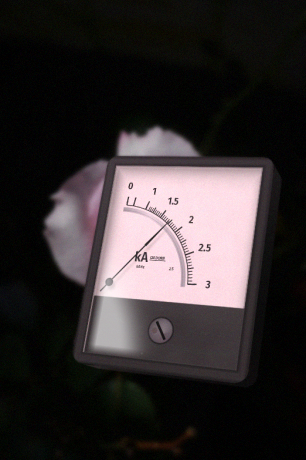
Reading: kA 1.75
